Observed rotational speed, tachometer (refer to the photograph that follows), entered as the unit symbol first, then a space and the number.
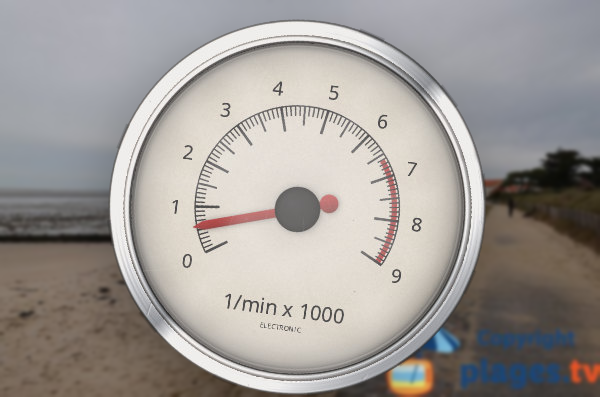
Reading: rpm 600
